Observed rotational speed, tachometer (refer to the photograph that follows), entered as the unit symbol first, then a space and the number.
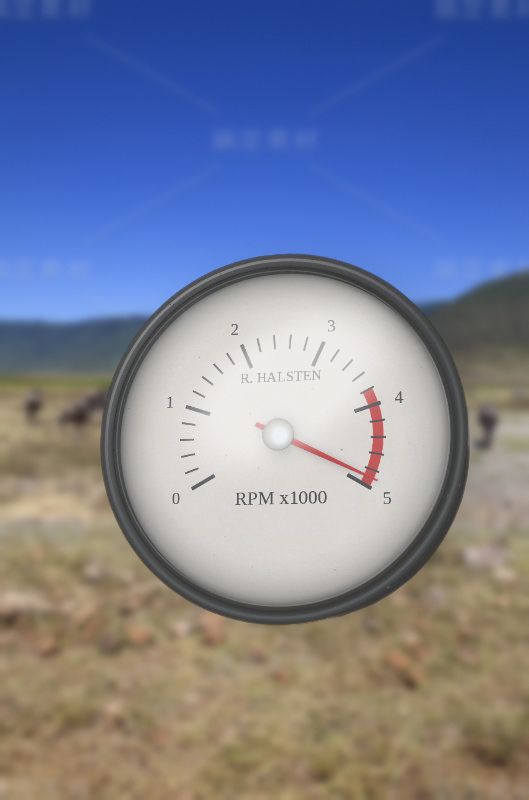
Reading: rpm 4900
